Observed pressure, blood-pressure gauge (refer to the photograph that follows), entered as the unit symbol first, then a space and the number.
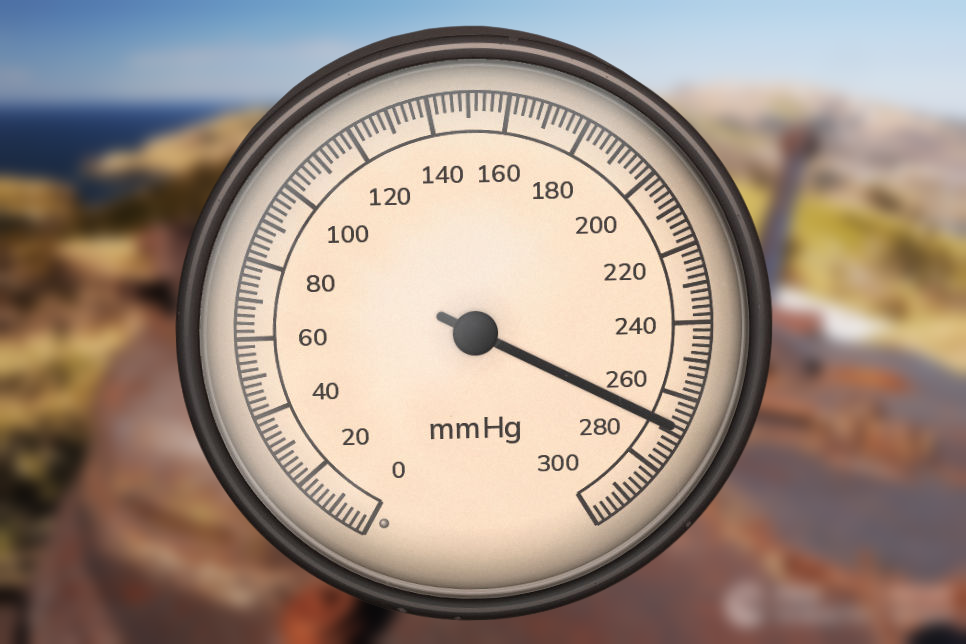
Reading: mmHg 268
